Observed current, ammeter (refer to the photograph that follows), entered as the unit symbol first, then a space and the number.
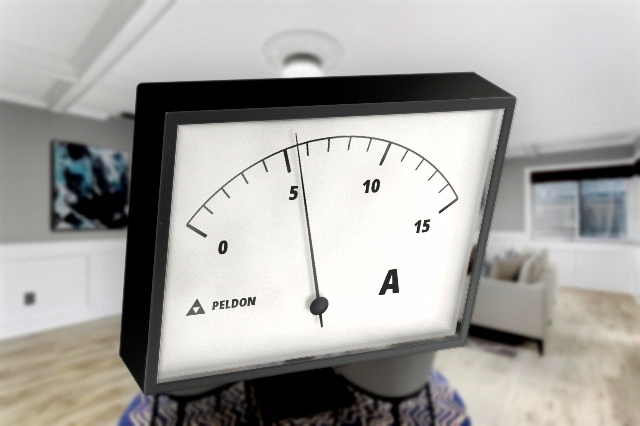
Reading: A 5.5
